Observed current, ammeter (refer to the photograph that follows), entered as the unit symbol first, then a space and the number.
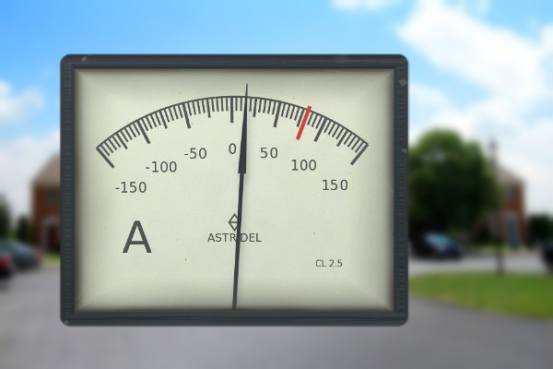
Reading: A 15
